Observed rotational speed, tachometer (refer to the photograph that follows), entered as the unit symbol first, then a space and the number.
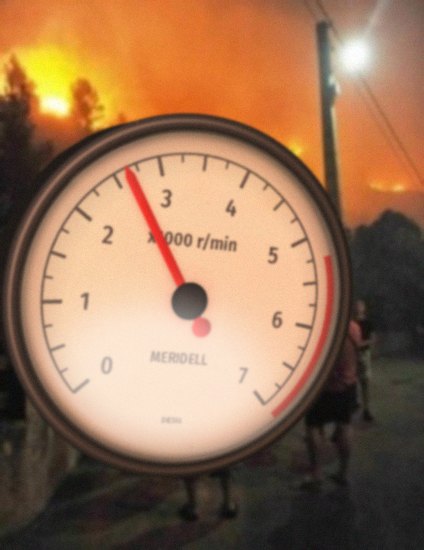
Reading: rpm 2625
